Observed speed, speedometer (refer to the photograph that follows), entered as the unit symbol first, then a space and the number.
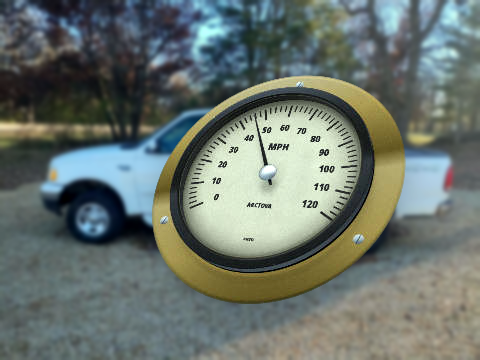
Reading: mph 46
